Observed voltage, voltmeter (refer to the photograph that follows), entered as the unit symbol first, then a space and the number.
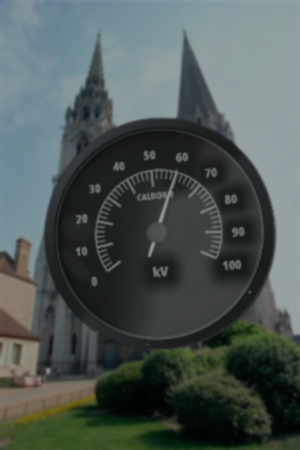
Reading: kV 60
